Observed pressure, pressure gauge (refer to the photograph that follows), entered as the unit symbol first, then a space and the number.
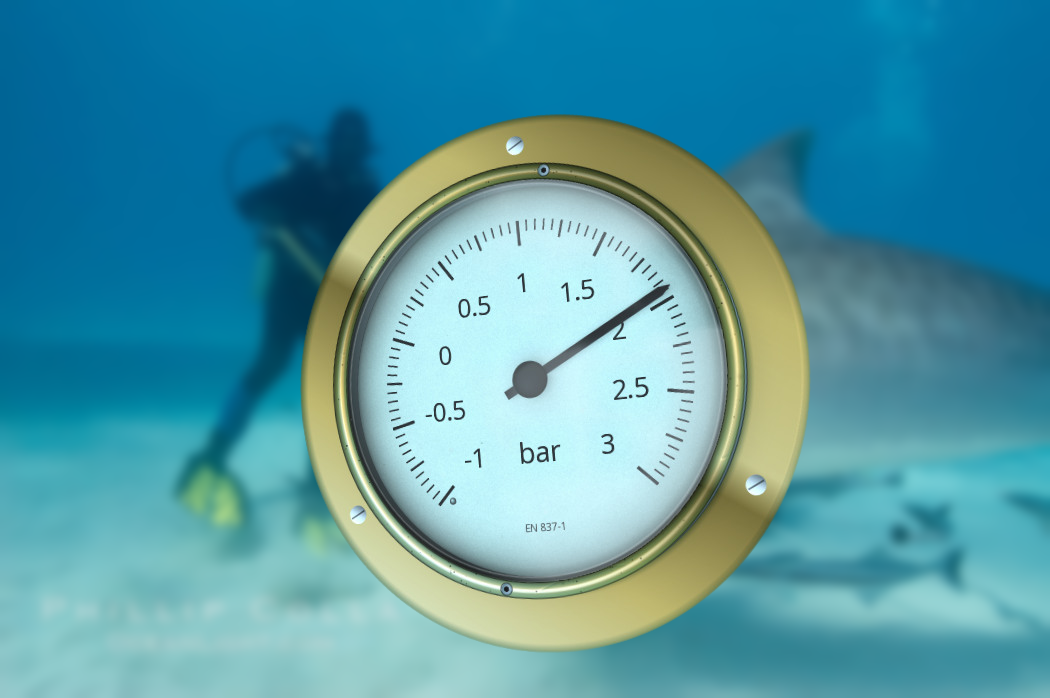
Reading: bar 1.95
